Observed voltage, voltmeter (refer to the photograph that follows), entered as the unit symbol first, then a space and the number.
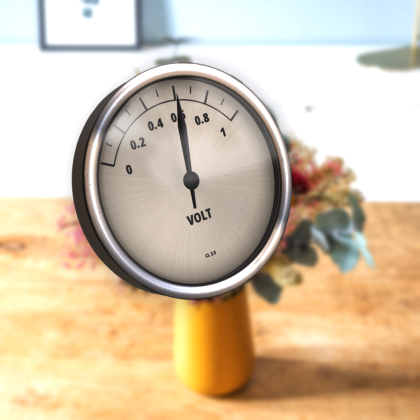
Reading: V 0.6
